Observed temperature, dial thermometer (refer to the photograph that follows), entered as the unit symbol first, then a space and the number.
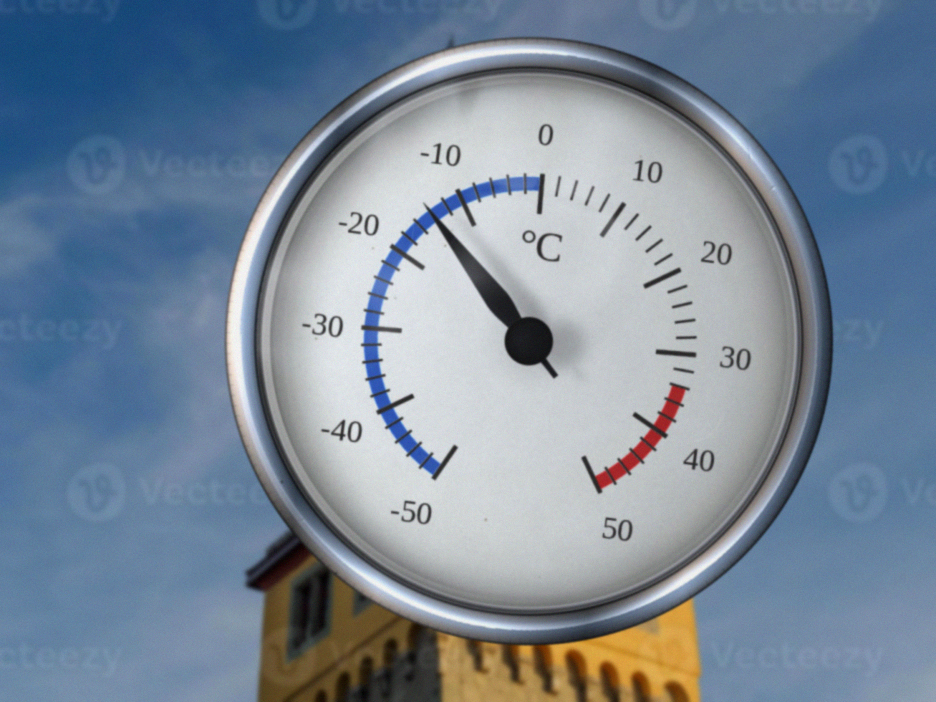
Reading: °C -14
